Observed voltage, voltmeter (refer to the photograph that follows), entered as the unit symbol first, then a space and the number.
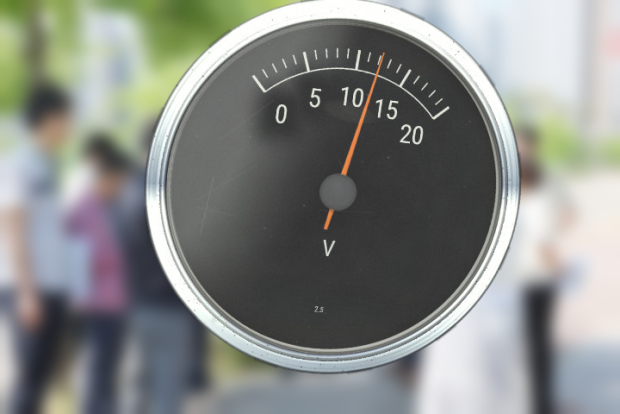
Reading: V 12
